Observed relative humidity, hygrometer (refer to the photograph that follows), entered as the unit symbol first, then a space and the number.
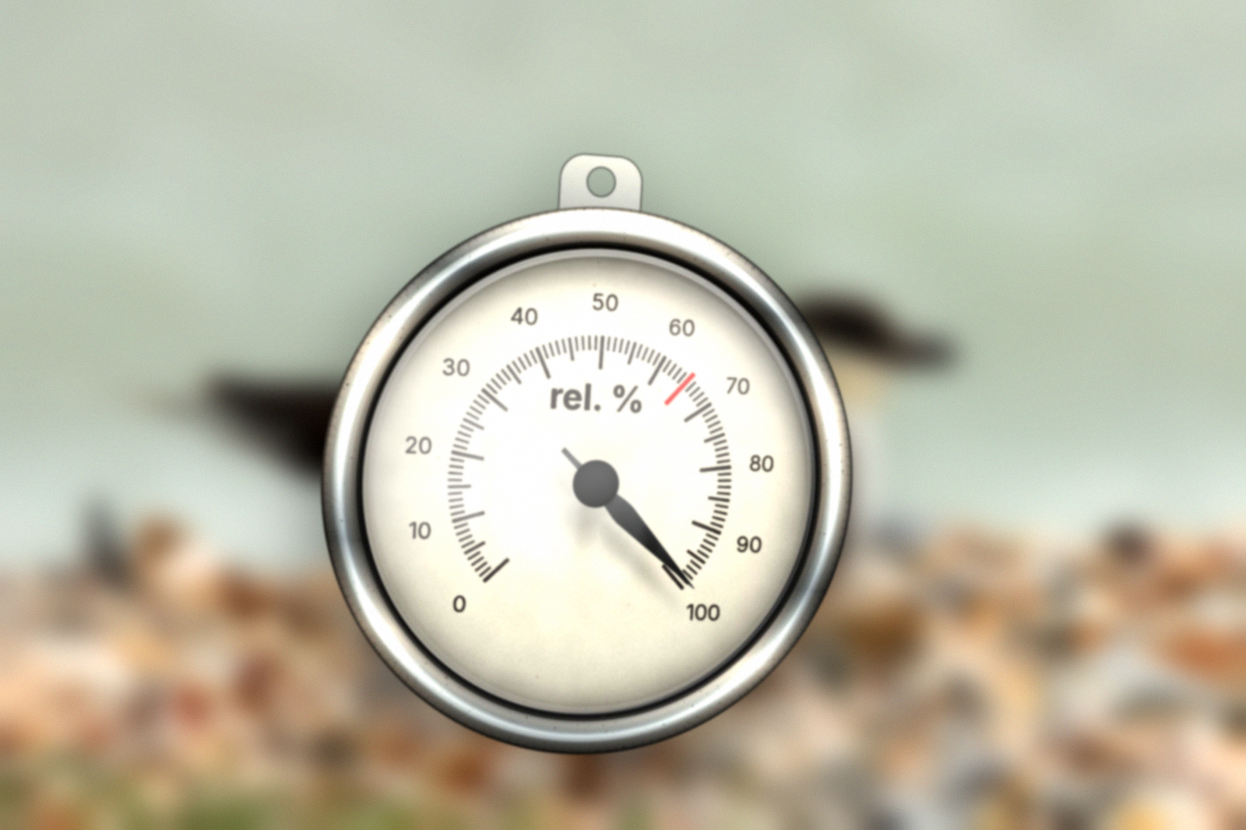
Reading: % 99
